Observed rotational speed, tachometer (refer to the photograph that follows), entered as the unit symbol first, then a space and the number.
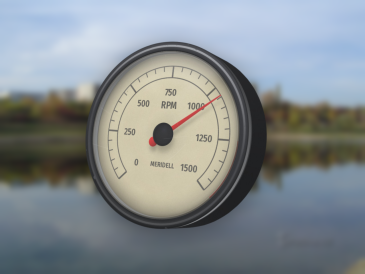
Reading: rpm 1050
